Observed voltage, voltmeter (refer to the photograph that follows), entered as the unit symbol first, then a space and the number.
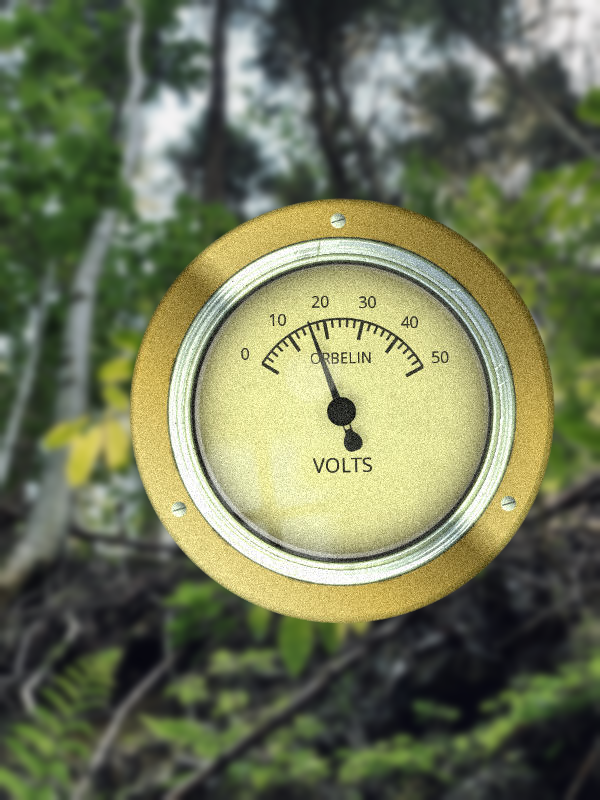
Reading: V 16
